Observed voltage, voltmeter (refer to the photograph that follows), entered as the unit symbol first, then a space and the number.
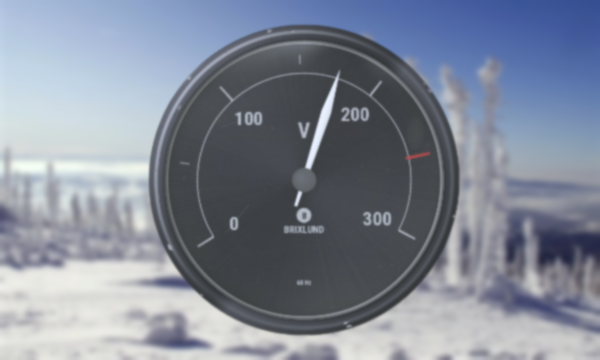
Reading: V 175
